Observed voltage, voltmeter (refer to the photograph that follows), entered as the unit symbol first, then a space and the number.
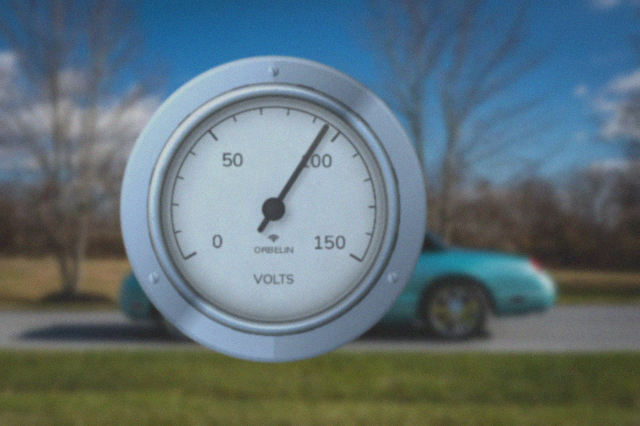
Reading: V 95
